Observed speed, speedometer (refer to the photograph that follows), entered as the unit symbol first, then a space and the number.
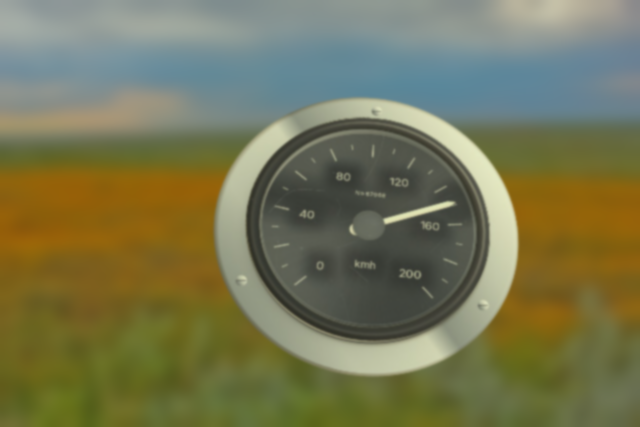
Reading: km/h 150
